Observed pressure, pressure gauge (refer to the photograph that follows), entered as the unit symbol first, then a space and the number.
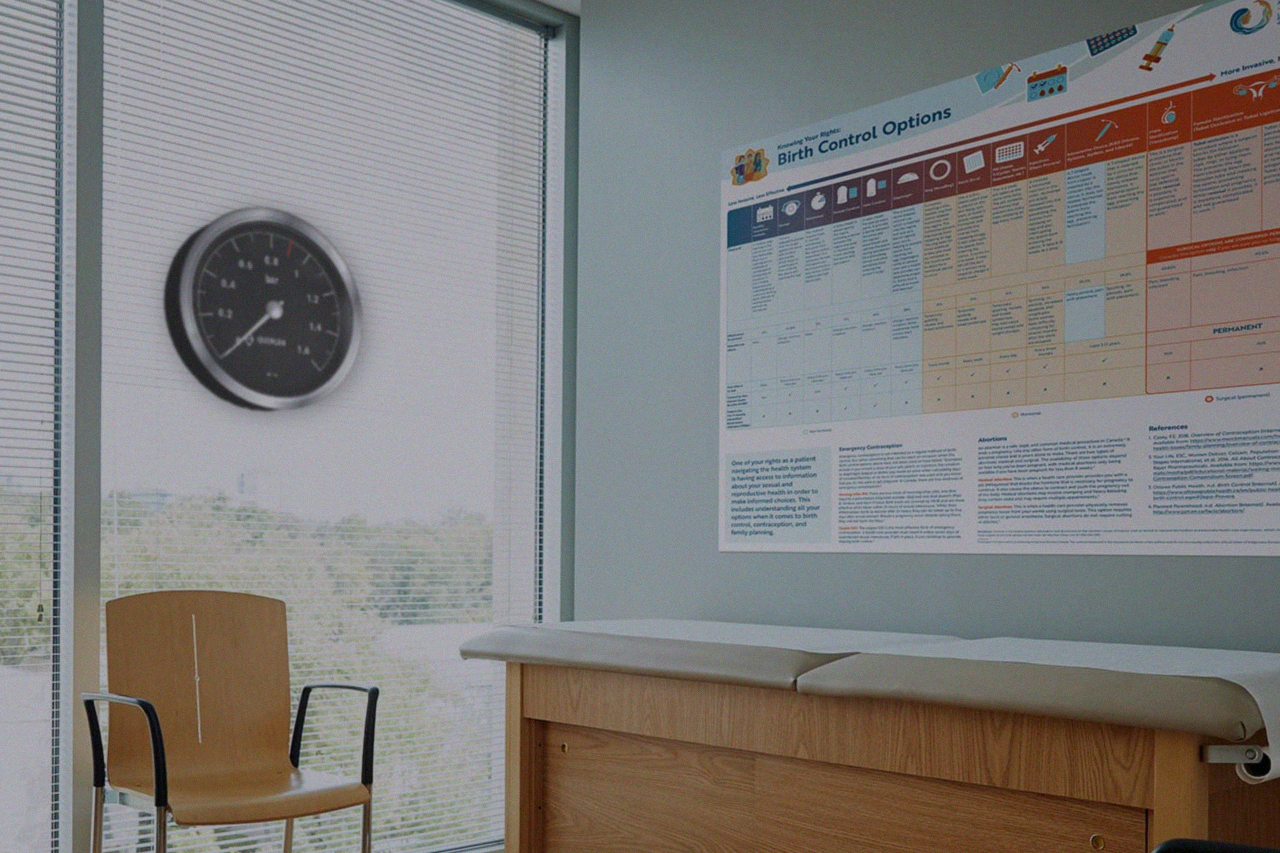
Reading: bar 0
